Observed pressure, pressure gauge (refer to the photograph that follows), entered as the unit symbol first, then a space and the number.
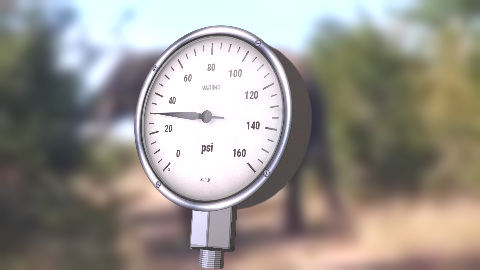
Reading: psi 30
